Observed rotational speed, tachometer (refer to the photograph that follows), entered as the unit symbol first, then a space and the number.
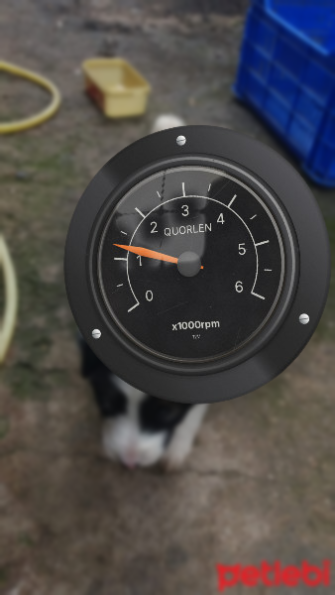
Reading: rpm 1250
